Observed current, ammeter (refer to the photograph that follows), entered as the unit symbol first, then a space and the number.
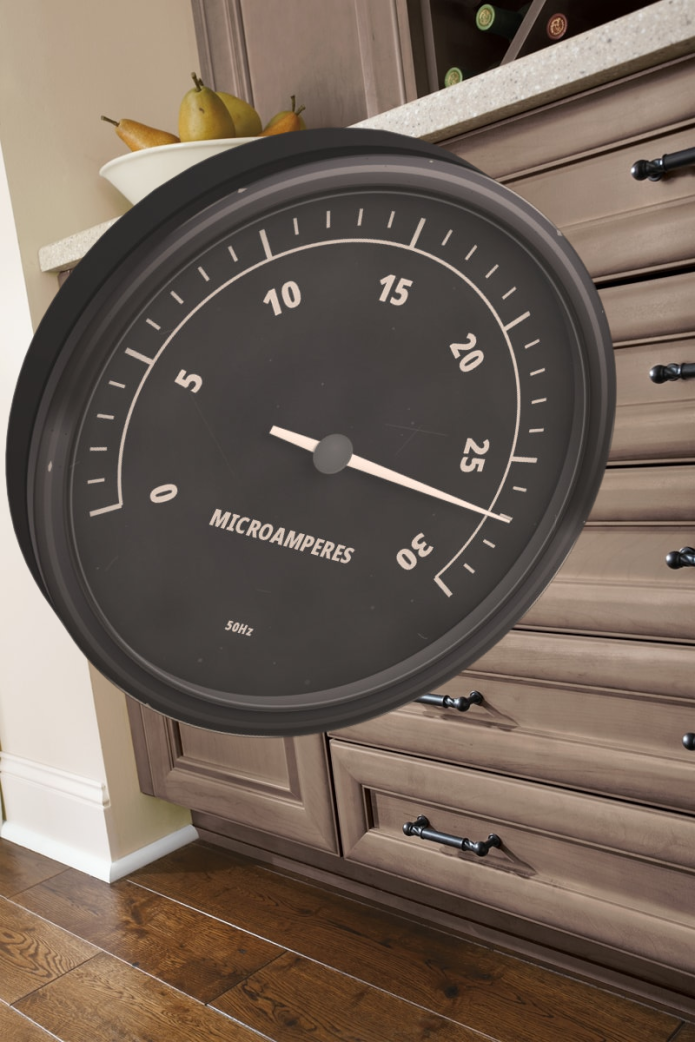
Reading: µA 27
